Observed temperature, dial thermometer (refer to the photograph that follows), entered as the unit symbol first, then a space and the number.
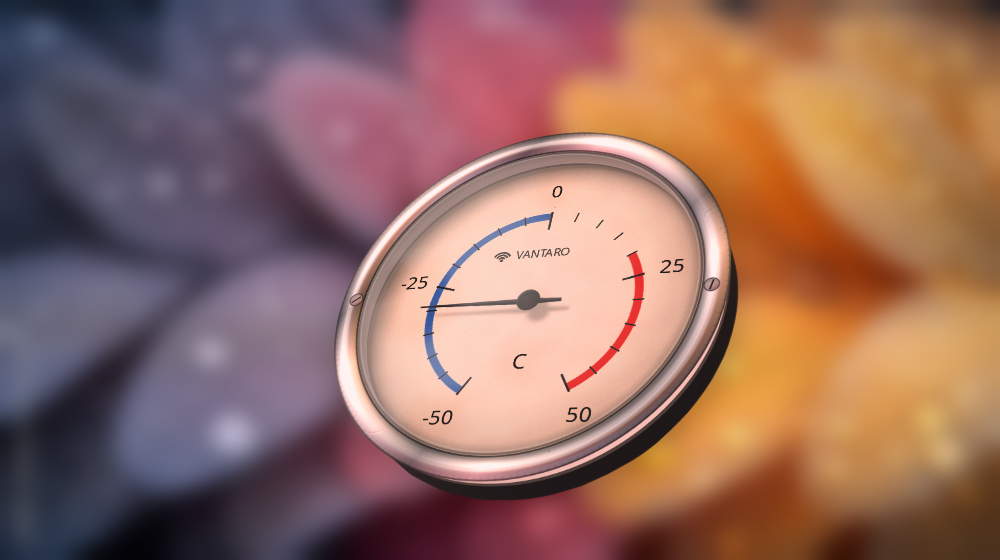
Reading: °C -30
